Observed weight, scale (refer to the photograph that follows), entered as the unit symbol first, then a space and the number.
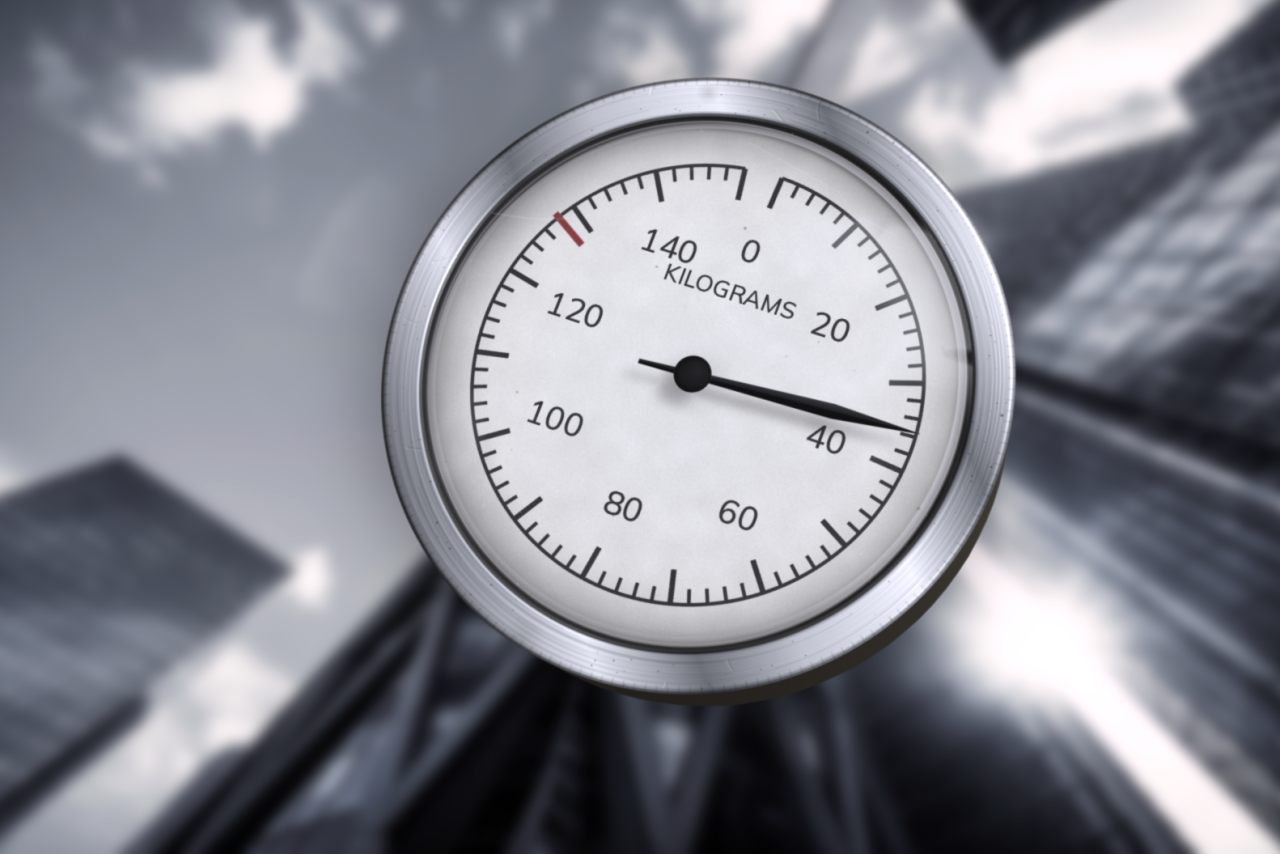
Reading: kg 36
